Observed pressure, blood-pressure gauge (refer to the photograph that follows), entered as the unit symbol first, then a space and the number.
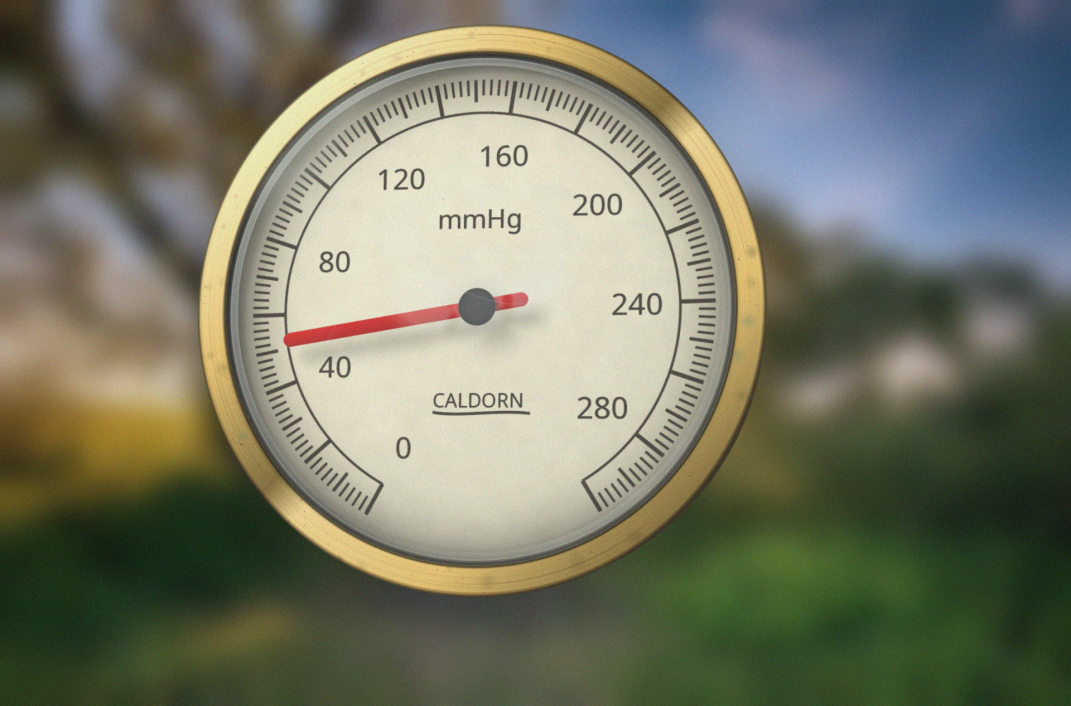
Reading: mmHg 52
